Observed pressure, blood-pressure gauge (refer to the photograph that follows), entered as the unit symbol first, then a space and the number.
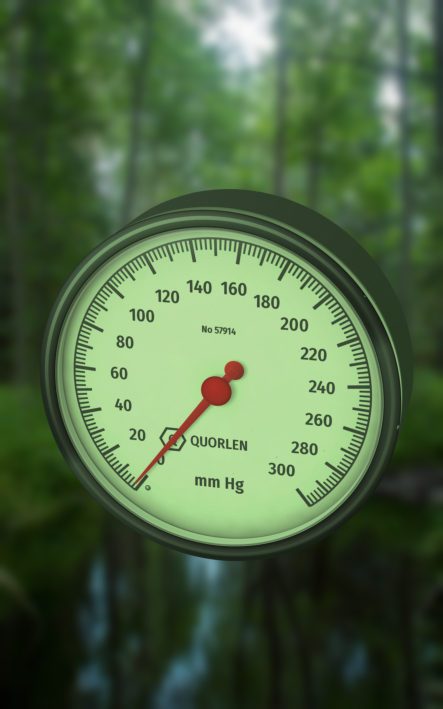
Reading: mmHg 2
